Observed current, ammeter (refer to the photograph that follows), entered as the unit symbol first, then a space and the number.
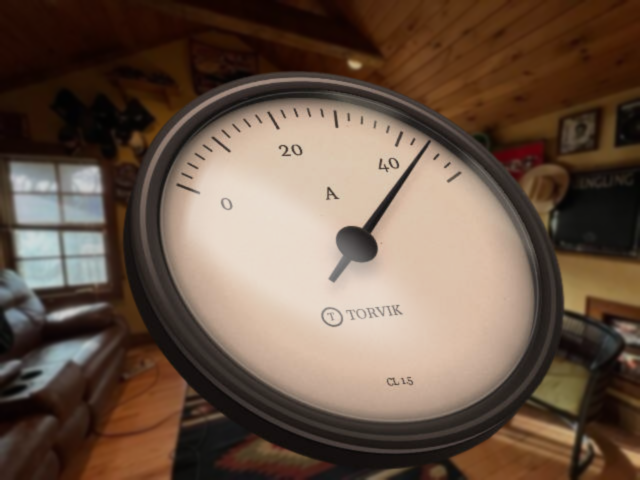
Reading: A 44
